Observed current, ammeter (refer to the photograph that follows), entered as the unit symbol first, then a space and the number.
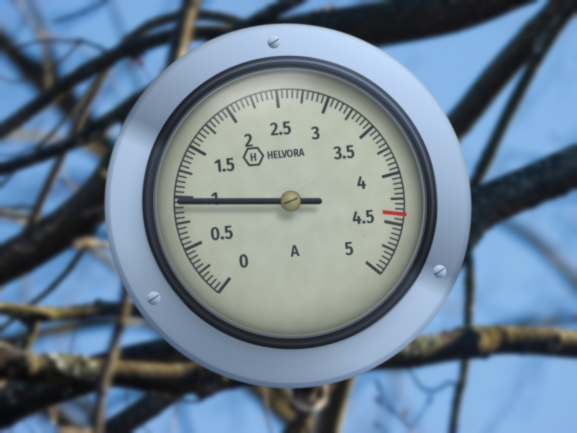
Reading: A 0.95
